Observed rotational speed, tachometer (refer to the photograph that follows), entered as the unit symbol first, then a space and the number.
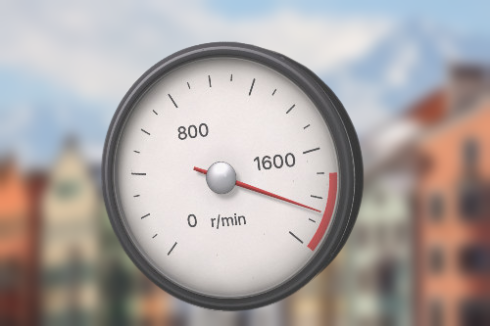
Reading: rpm 1850
